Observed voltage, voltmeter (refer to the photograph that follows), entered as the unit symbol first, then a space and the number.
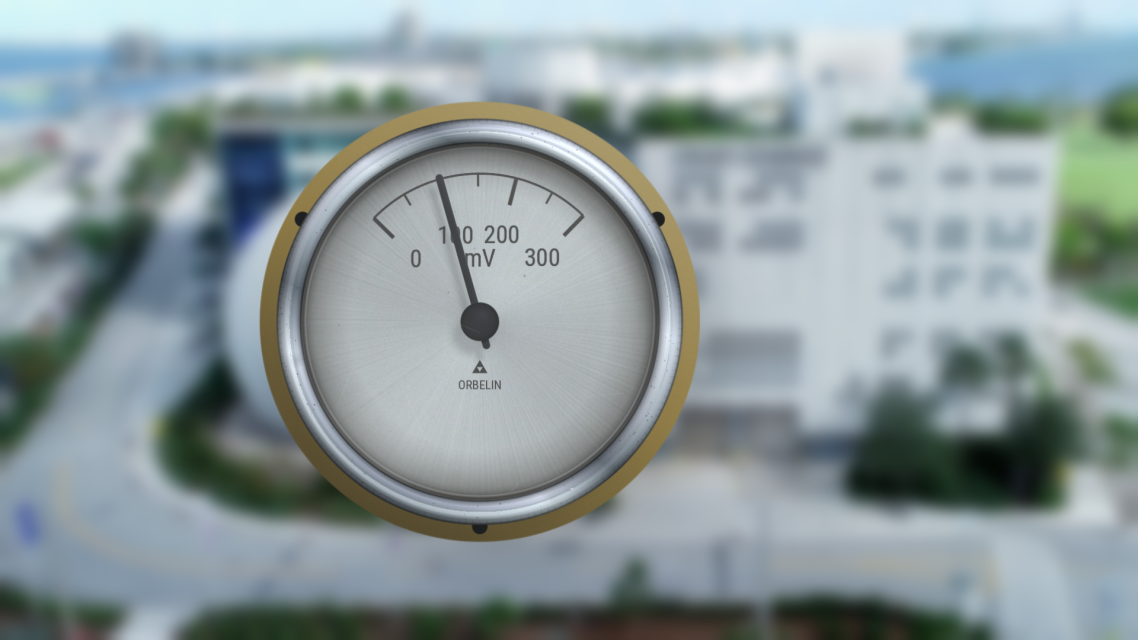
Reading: mV 100
